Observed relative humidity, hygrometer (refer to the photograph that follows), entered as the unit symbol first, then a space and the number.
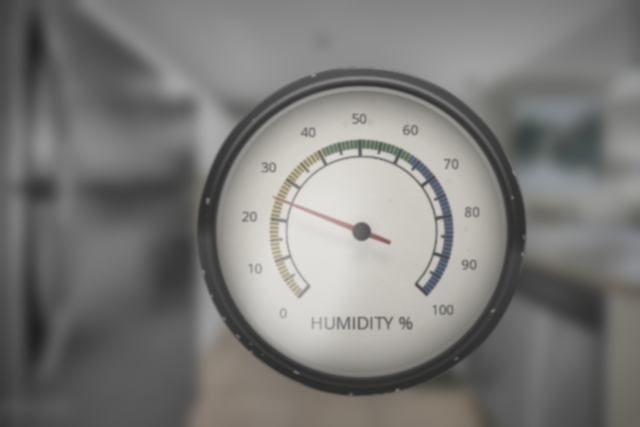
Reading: % 25
